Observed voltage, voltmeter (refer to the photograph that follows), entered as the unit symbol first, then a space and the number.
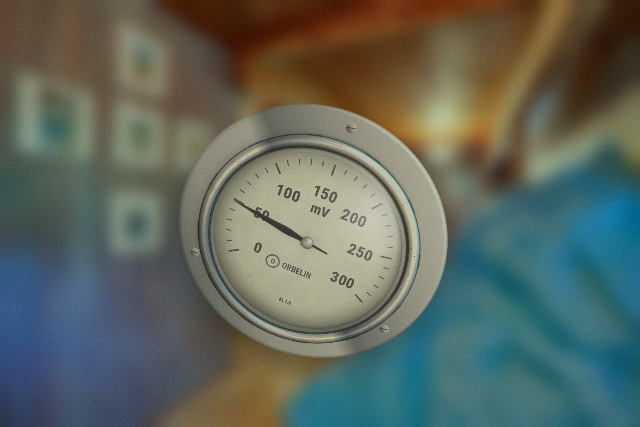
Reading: mV 50
